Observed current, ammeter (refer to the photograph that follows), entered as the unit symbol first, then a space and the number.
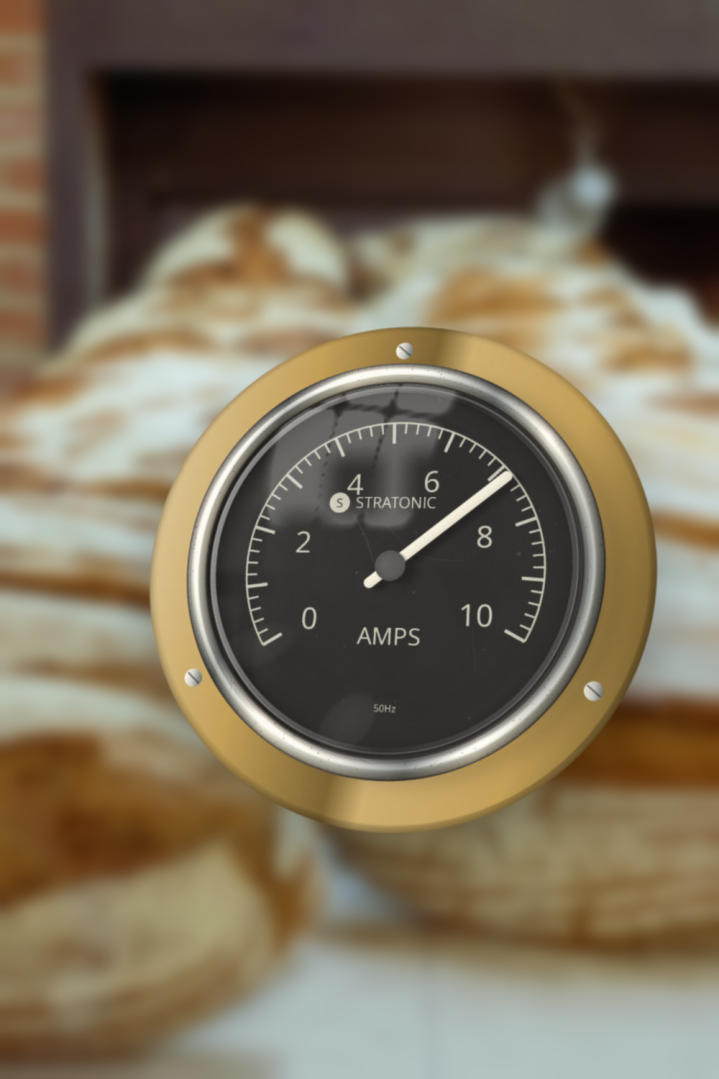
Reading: A 7.2
